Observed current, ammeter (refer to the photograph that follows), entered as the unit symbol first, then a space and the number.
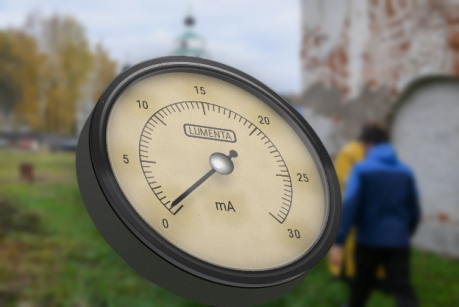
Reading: mA 0.5
